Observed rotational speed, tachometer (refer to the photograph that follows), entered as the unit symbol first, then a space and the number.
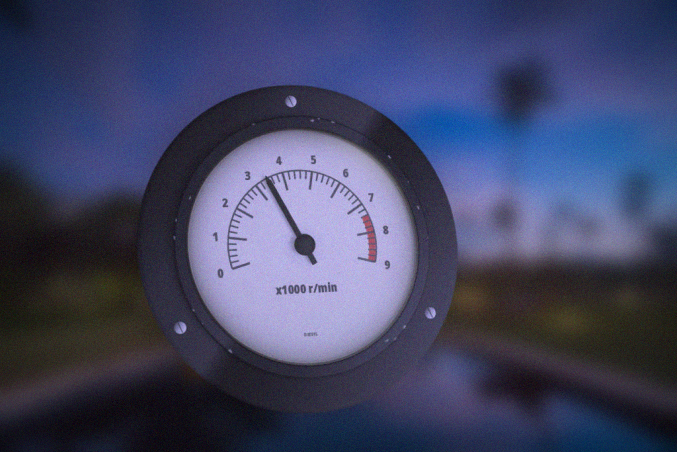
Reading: rpm 3400
